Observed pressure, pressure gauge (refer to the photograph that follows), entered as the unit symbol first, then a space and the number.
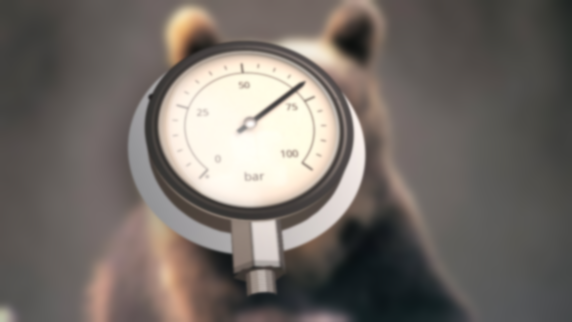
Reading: bar 70
